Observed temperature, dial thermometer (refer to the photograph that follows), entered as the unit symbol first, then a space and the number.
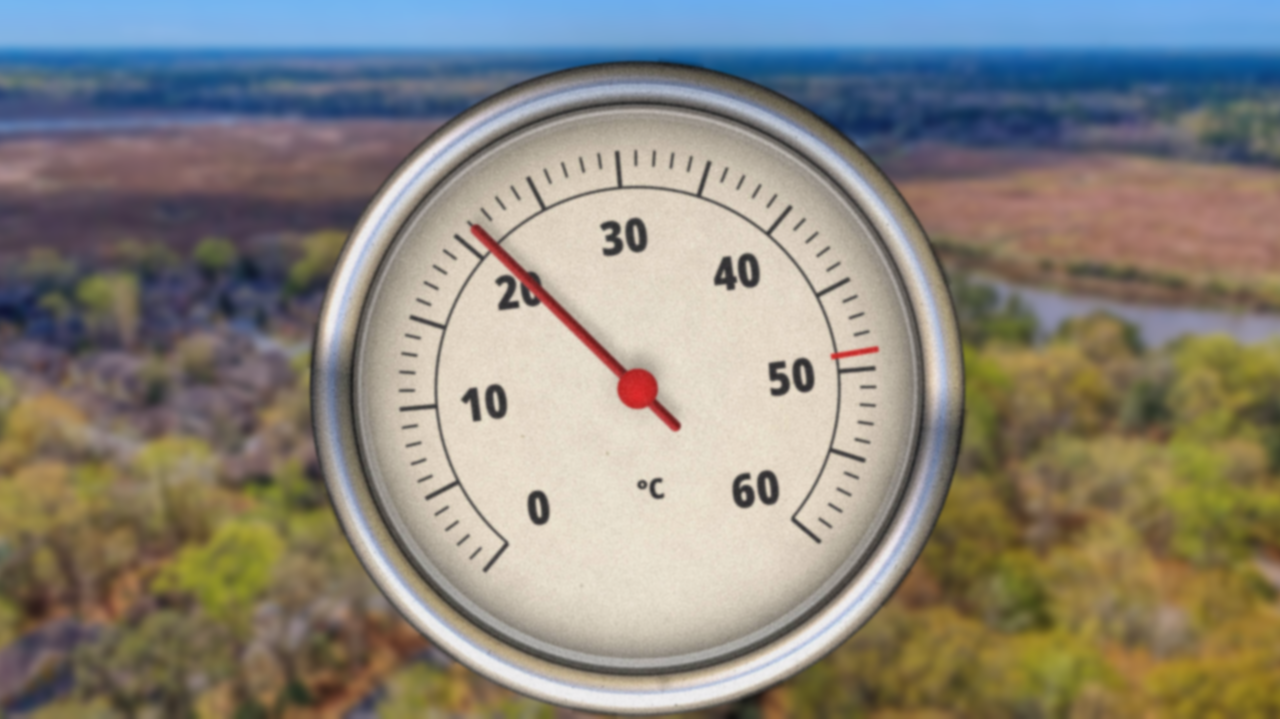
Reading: °C 21
